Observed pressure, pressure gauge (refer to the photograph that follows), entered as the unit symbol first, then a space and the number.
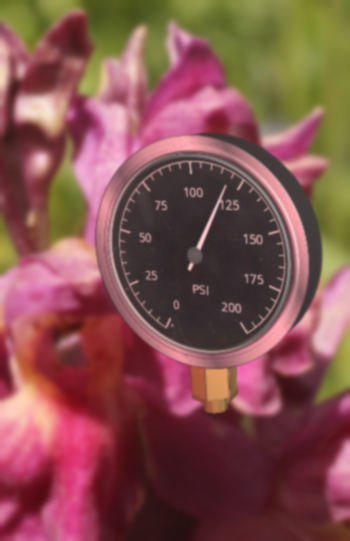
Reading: psi 120
